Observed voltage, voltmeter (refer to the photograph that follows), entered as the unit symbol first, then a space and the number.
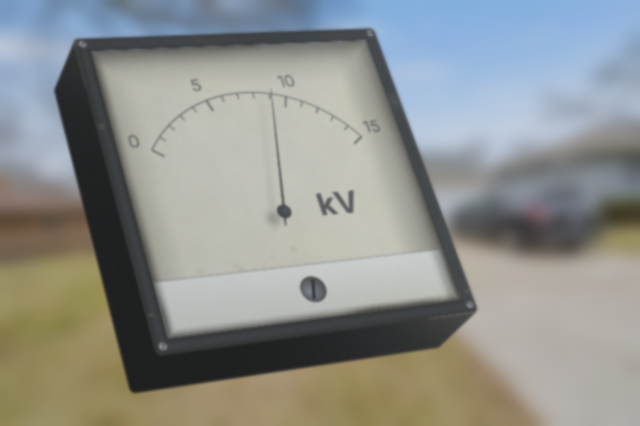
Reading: kV 9
